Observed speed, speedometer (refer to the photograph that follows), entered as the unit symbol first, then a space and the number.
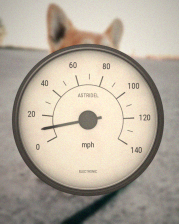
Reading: mph 10
